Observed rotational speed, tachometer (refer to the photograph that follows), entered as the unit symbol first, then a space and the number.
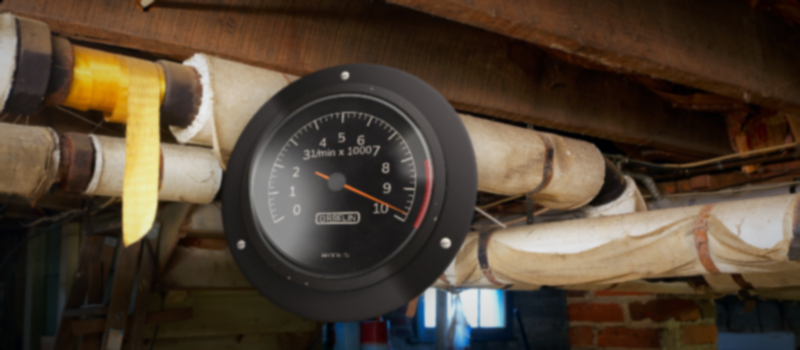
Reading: rpm 9800
